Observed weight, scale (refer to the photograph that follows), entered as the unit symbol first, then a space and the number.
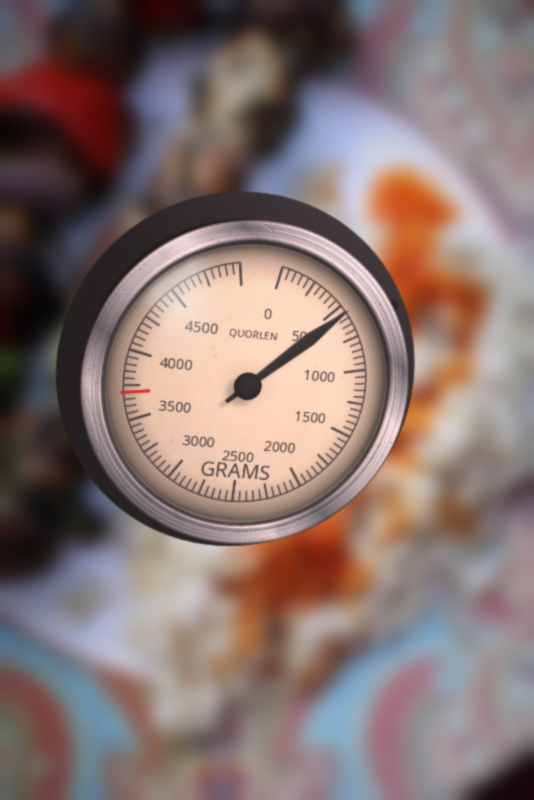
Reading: g 550
